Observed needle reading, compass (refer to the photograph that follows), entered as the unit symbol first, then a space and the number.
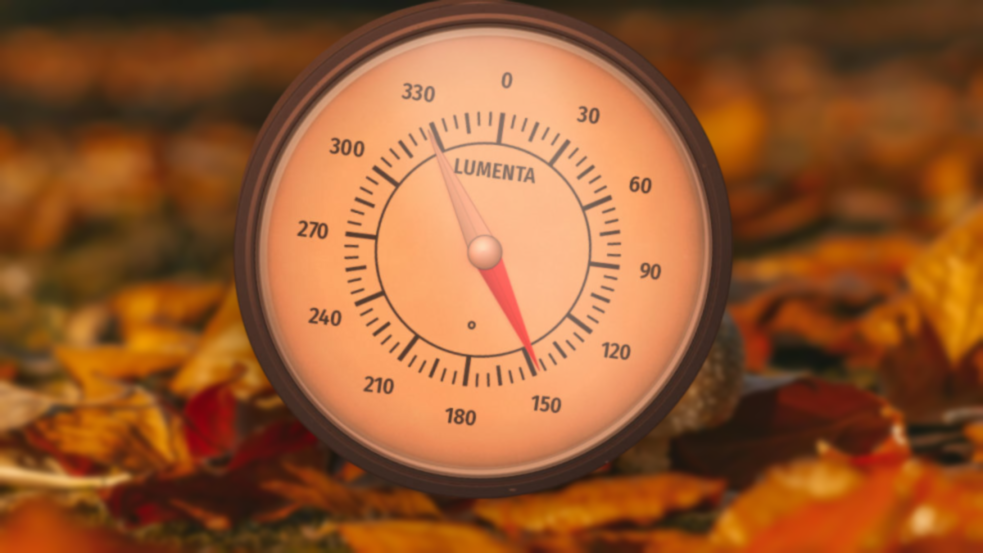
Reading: ° 147.5
